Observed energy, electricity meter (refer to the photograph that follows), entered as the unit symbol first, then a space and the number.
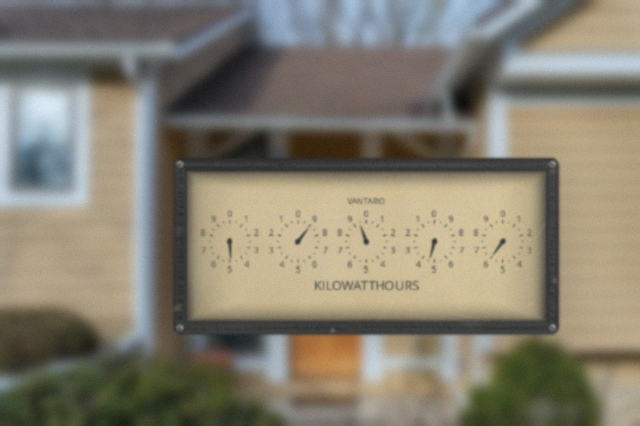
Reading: kWh 48946
